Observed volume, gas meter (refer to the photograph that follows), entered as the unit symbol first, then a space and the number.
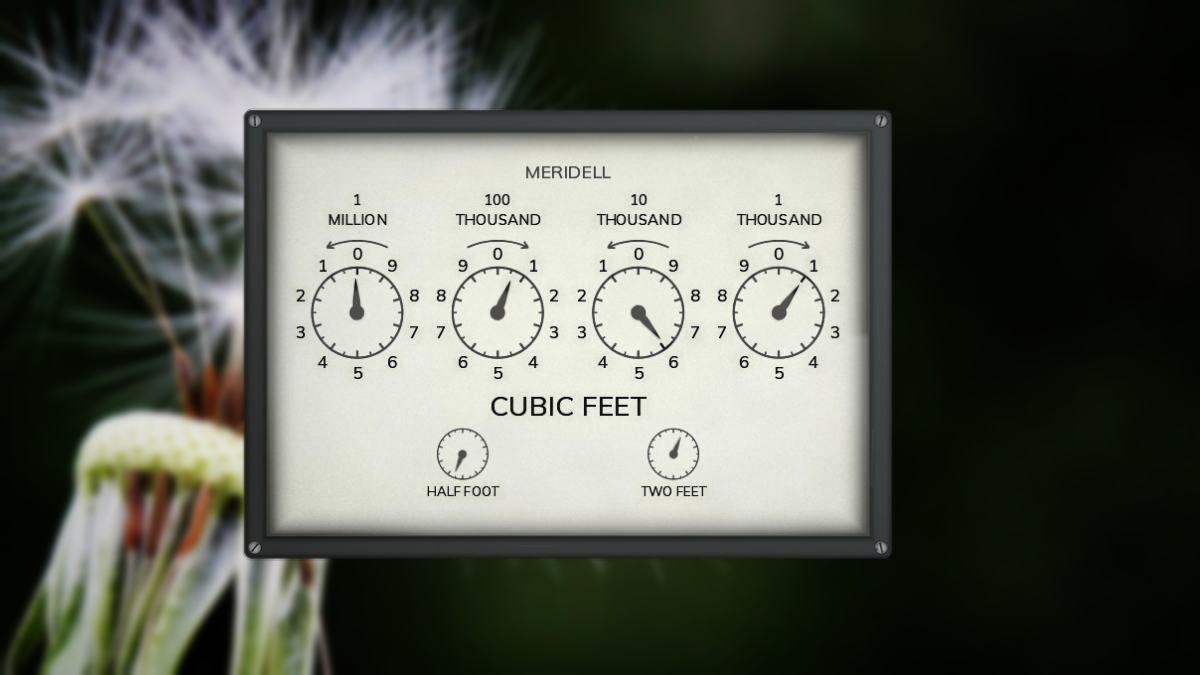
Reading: ft³ 6100
